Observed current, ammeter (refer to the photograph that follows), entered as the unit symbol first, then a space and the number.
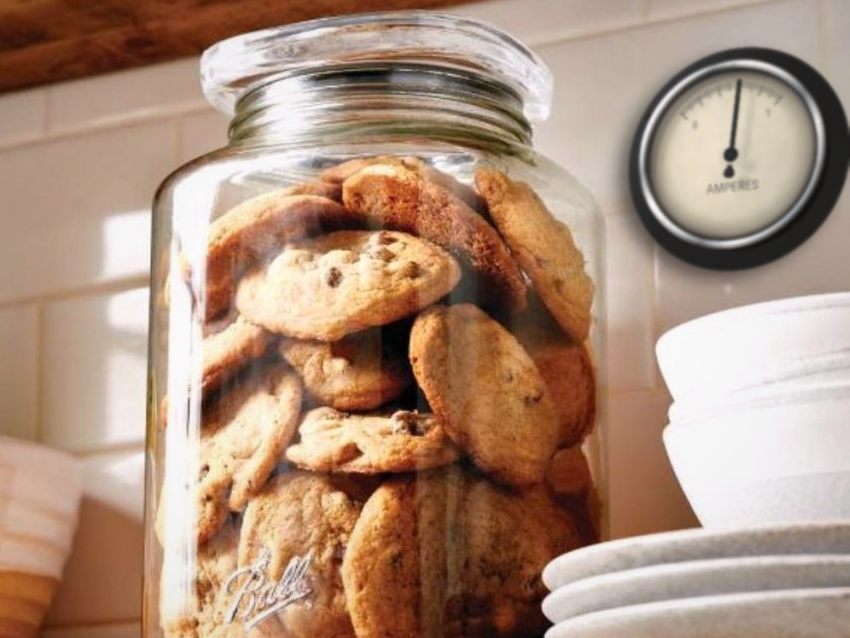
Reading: A 0.6
